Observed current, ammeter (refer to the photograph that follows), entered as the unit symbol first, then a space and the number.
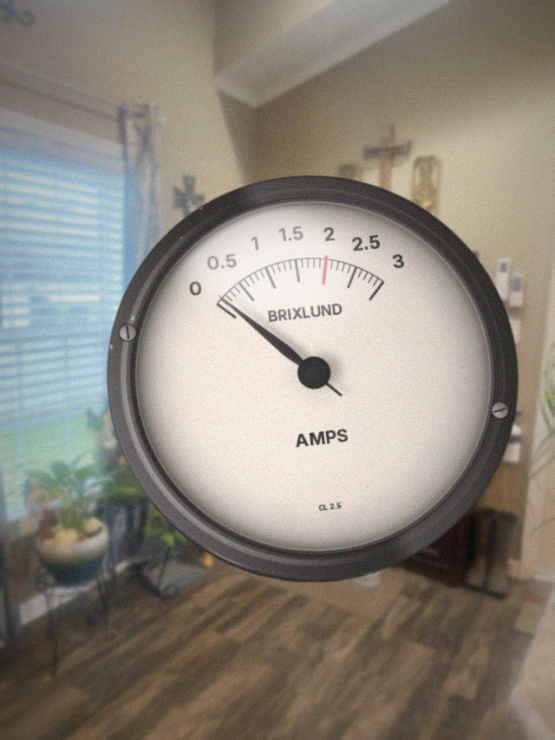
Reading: A 0.1
